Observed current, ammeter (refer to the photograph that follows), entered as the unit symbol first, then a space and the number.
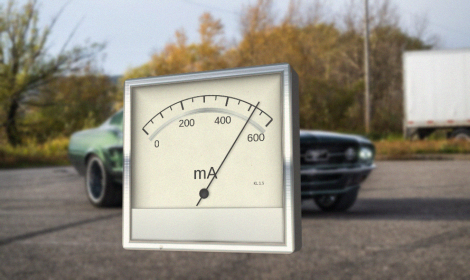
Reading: mA 525
